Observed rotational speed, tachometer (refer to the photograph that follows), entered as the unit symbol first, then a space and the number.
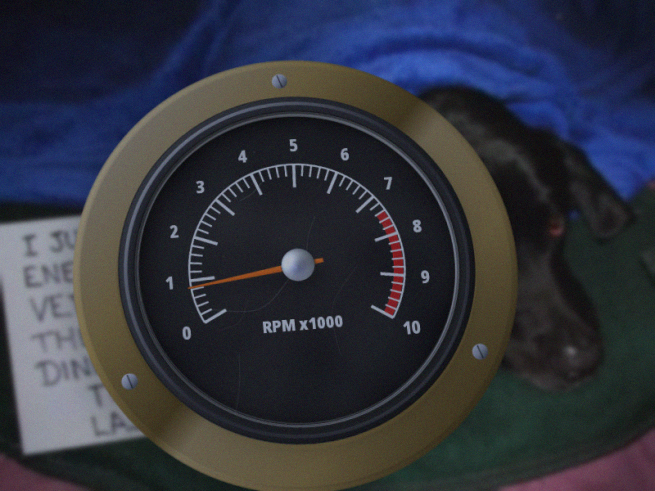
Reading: rpm 800
